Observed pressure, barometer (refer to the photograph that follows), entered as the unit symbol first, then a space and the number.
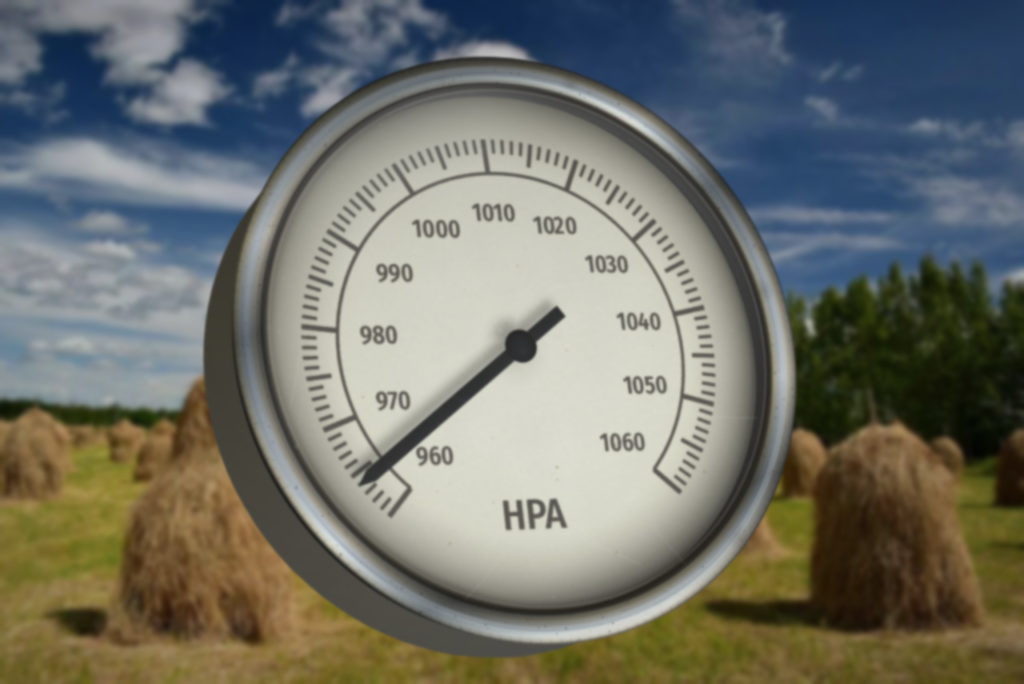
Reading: hPa 964
